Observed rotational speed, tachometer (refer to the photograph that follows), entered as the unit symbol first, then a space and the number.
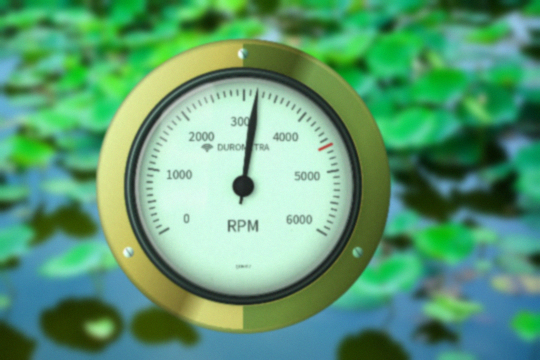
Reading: rpm 3200
